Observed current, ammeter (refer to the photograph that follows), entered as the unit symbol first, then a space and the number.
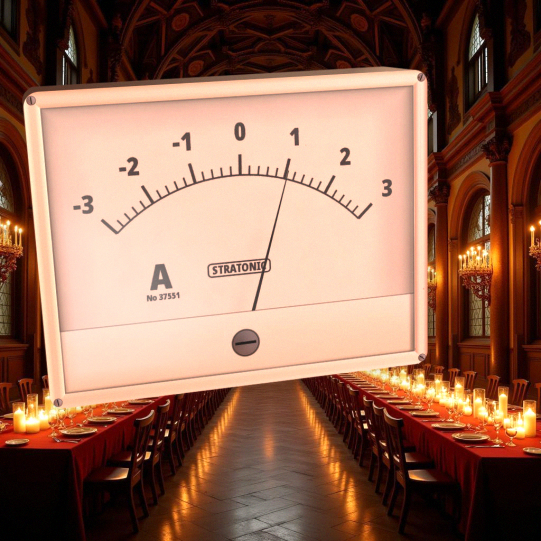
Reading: A 1
